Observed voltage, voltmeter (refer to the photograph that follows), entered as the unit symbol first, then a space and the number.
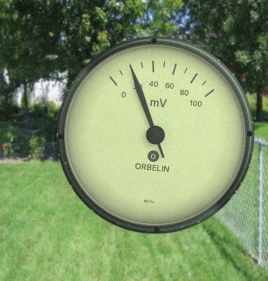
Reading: mV 20
